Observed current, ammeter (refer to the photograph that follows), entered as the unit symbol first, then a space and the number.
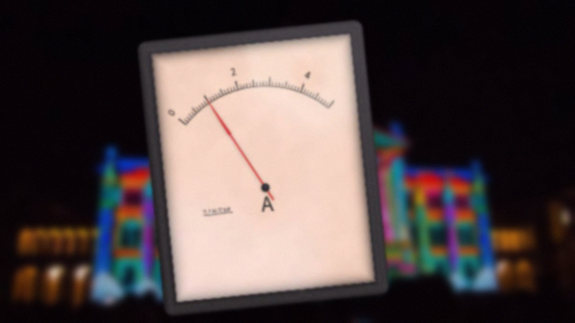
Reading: A 1
